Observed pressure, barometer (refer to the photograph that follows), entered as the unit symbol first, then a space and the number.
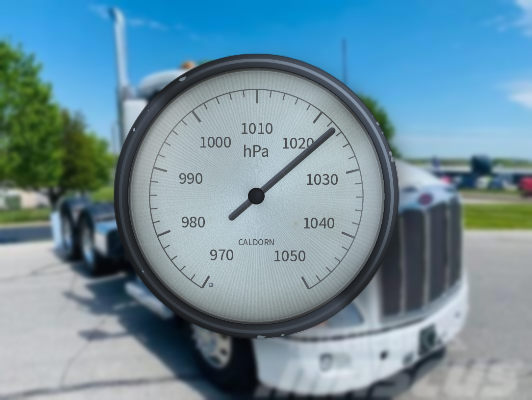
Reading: hPa 1023
